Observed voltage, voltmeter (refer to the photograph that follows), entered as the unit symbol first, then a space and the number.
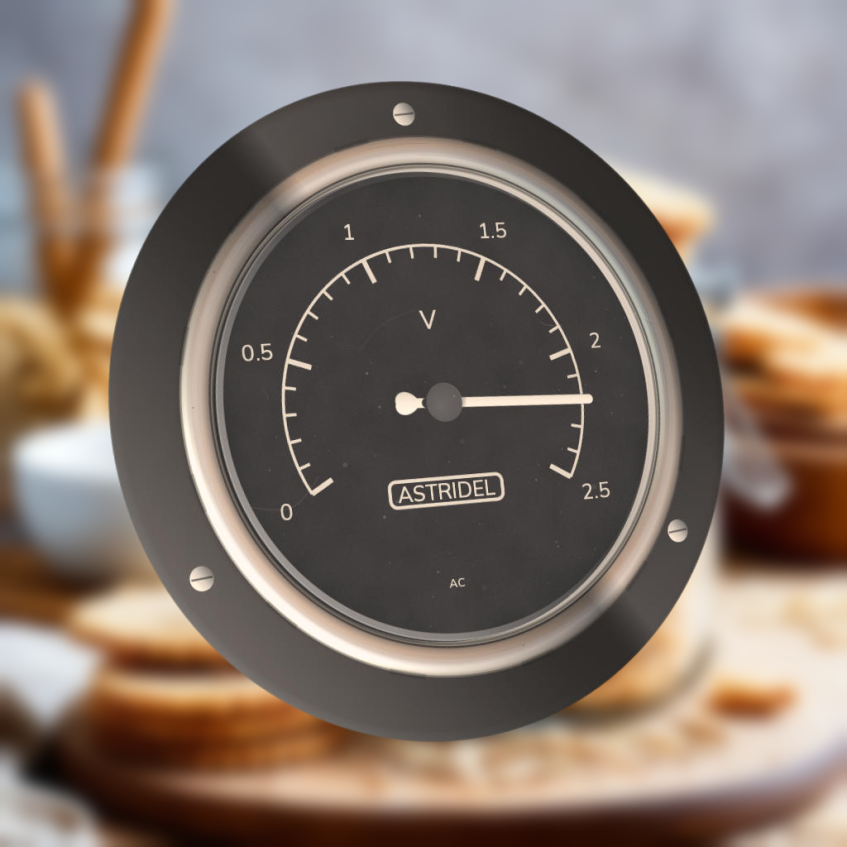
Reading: V 2.2
